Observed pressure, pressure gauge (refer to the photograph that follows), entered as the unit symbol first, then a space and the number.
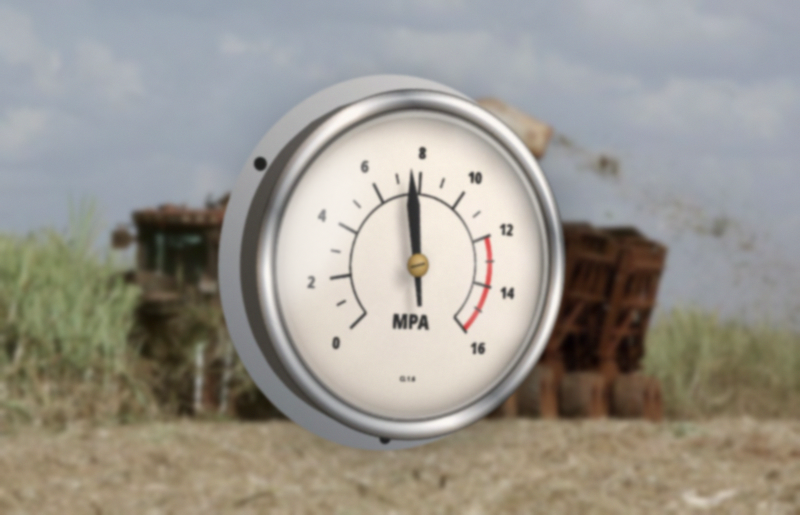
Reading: MPa 7.5
